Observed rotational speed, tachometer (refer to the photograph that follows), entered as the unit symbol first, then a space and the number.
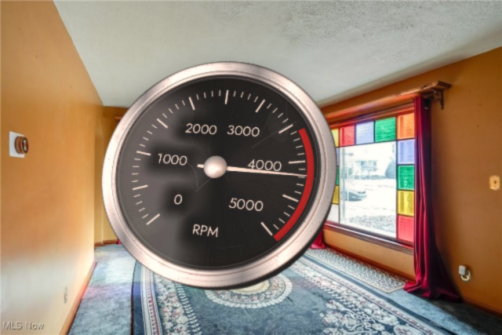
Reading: rpm 4200
